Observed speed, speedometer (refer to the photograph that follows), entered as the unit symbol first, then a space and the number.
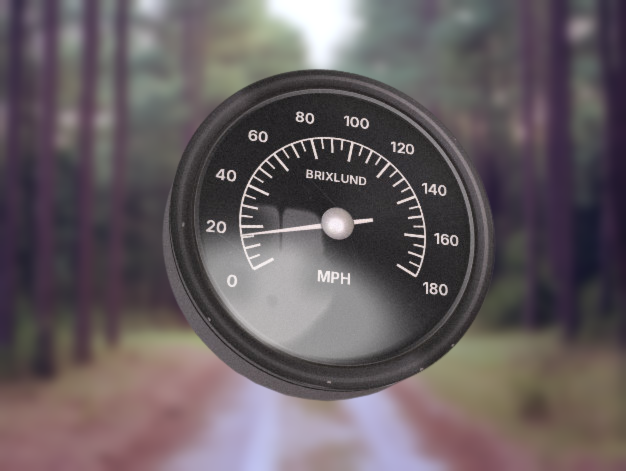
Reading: mph 15
